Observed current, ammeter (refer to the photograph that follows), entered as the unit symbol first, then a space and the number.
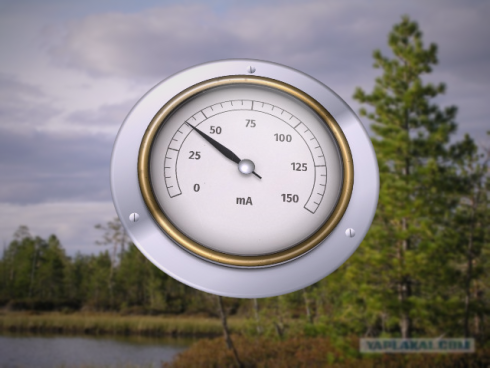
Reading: mA 40
